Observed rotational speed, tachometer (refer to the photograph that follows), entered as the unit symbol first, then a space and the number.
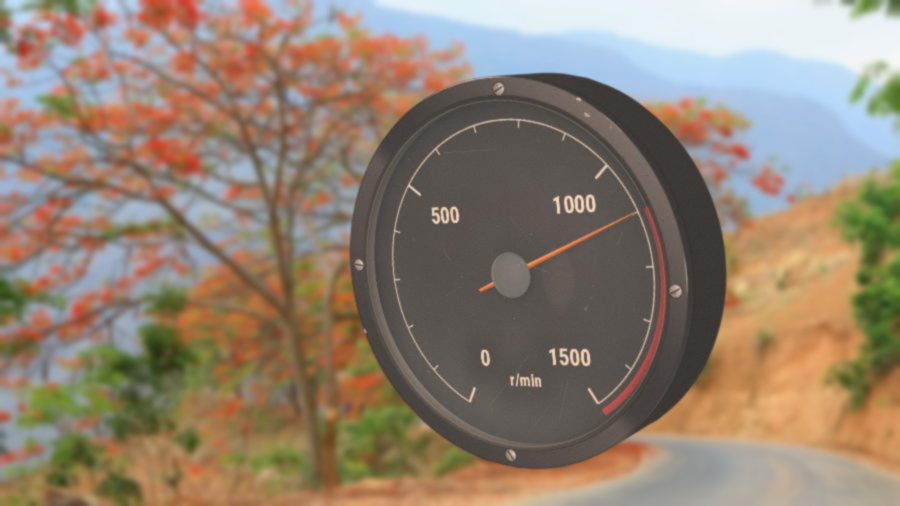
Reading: rpm 1100
